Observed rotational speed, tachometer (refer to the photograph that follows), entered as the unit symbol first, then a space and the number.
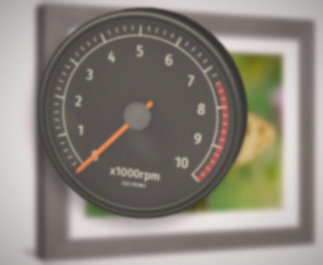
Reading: rpm 0
